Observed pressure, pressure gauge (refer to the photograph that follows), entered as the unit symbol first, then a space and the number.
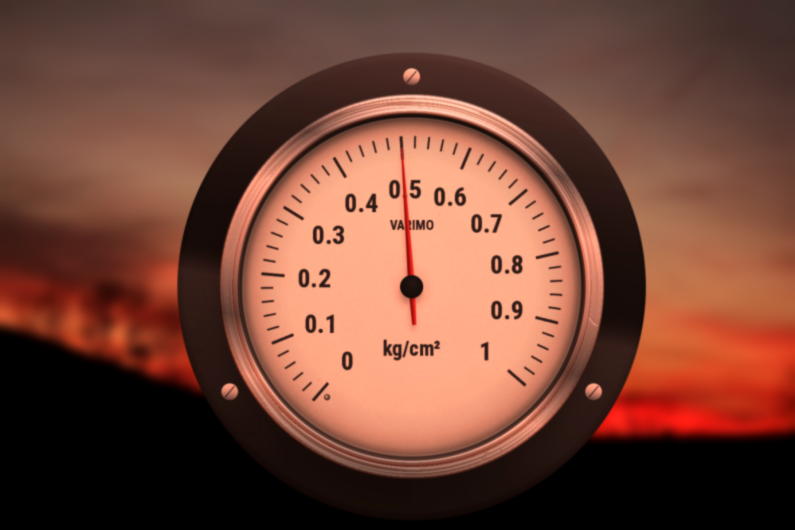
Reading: kg/cm² 0.5
